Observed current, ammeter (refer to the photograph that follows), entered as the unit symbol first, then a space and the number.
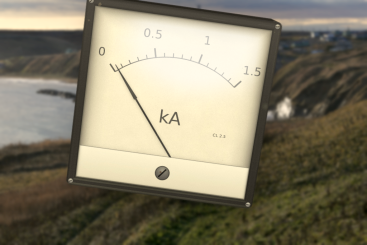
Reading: kA 0.05
